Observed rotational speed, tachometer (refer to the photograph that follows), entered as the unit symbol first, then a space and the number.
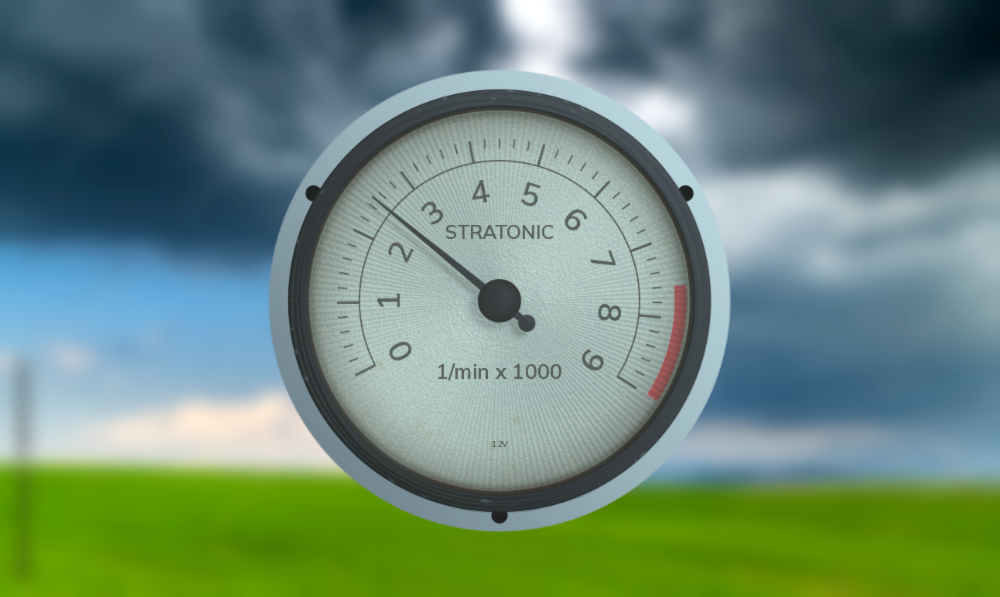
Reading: rpm 2500
